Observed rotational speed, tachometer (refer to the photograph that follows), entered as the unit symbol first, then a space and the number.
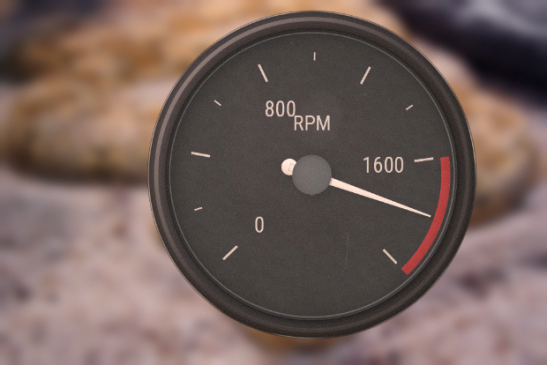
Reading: rpm 1800
